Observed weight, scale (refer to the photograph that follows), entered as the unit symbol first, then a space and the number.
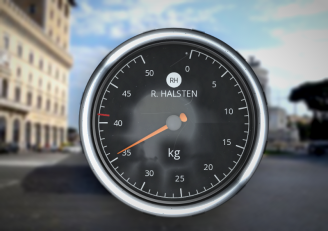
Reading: kg 35.5
